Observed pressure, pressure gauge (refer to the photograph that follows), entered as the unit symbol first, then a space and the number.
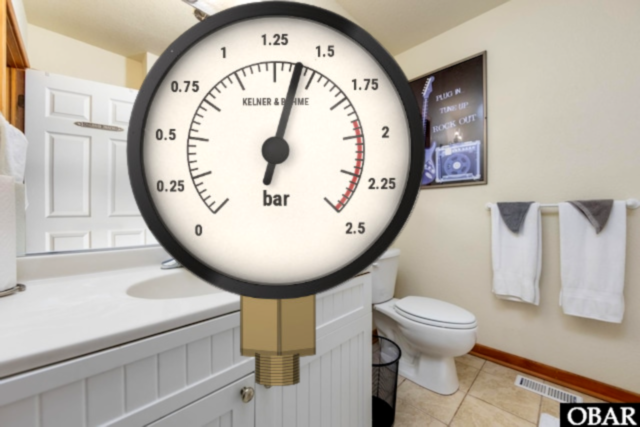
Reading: bar 1.4
